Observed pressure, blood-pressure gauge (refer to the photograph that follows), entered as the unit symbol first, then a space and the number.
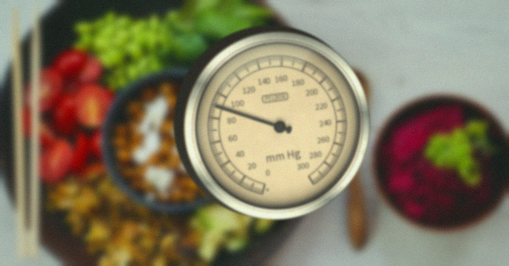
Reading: mmHg 90
